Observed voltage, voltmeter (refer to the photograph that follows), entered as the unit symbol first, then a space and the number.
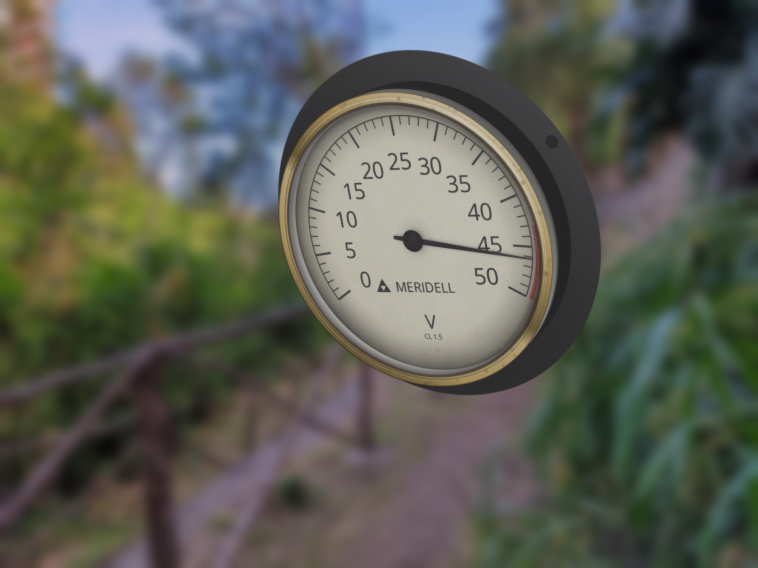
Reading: V 46
